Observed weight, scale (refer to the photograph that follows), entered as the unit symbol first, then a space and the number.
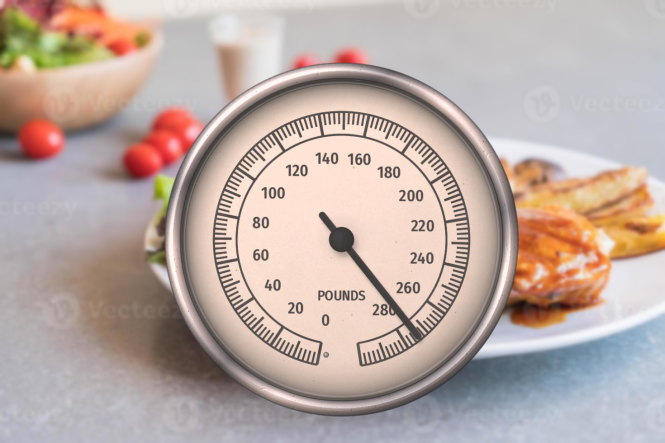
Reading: lb 274
